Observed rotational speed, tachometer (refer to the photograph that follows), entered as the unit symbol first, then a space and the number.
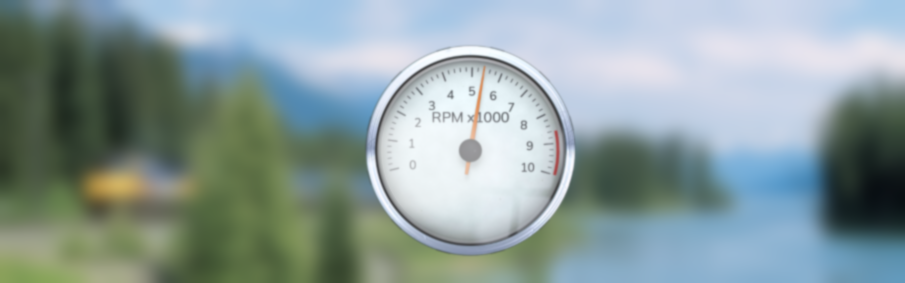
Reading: rpm 5400
